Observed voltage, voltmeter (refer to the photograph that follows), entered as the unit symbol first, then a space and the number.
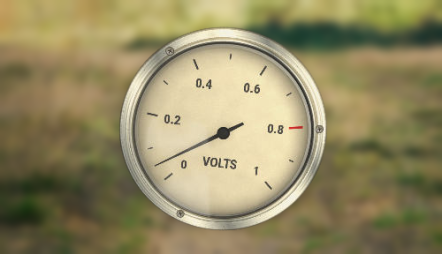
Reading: V 0.05
